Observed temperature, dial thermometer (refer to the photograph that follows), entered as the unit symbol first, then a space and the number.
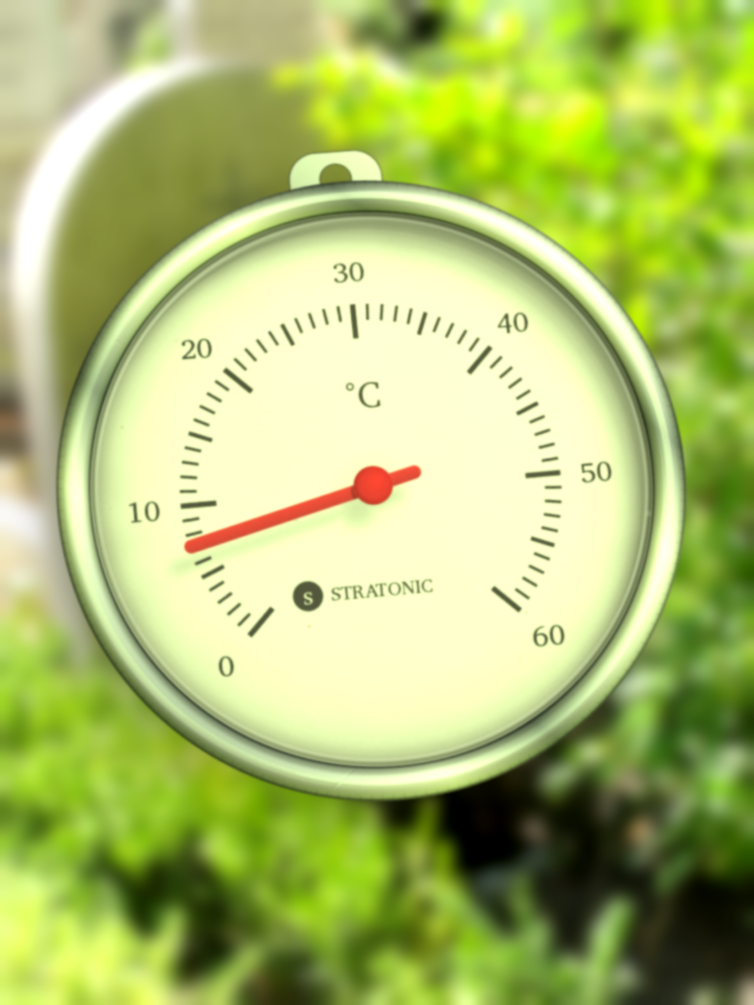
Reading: °C 7
